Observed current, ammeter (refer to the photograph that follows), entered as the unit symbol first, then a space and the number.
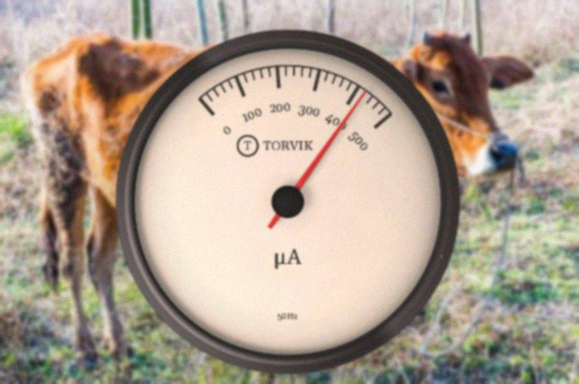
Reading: µA 420
